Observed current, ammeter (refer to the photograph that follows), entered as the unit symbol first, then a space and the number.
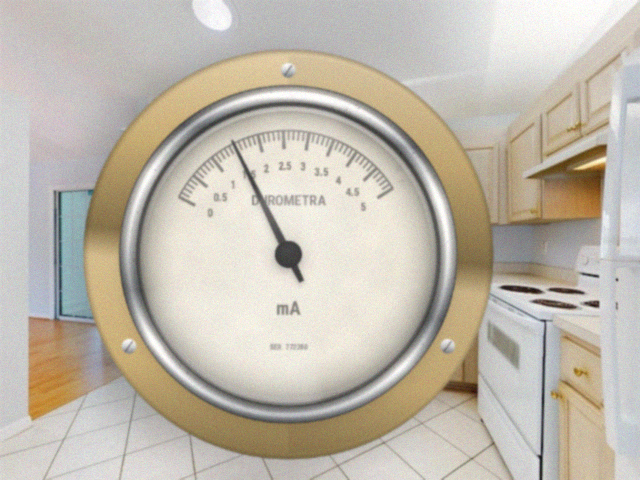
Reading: mA 1.5
